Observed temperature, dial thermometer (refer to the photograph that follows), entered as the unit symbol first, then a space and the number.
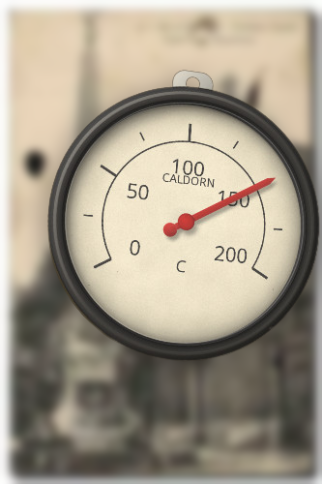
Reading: °C 150
